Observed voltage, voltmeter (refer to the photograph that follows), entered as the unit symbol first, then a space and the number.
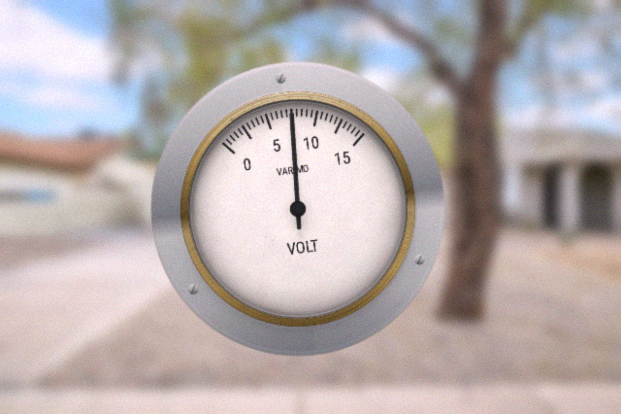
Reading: V 7.5
